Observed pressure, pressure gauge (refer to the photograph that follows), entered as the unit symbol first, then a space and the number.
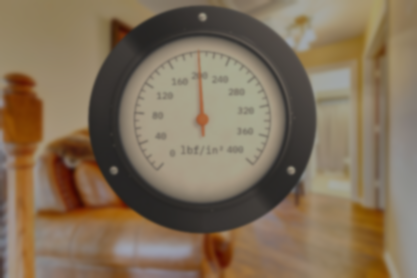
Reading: psi 200
